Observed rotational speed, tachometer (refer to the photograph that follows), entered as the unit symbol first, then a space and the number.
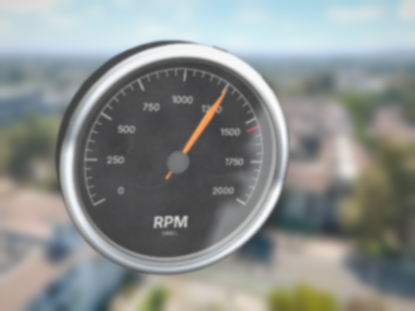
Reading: rpm 1250
